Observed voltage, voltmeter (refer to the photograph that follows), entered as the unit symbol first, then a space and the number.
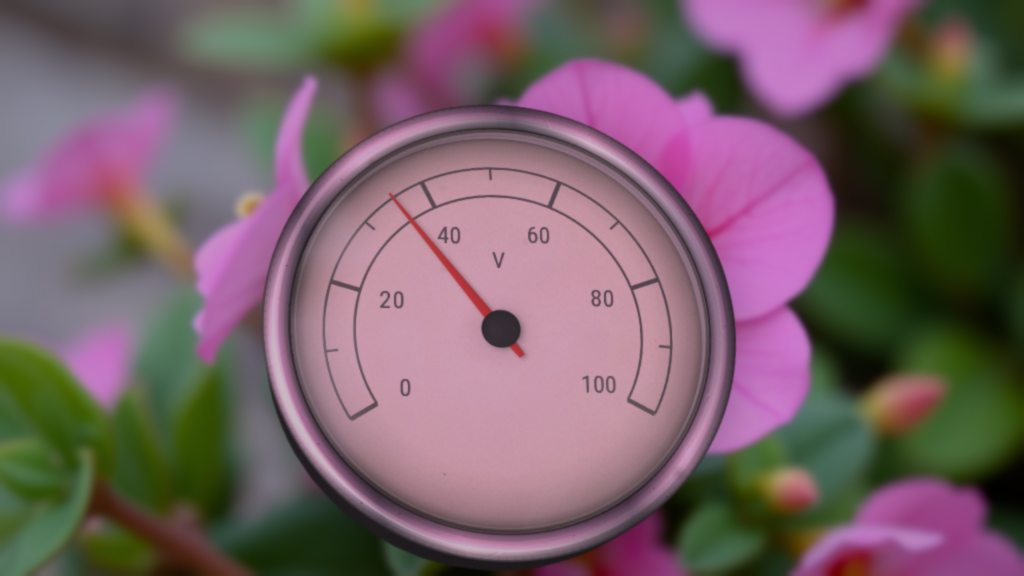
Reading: V 35
